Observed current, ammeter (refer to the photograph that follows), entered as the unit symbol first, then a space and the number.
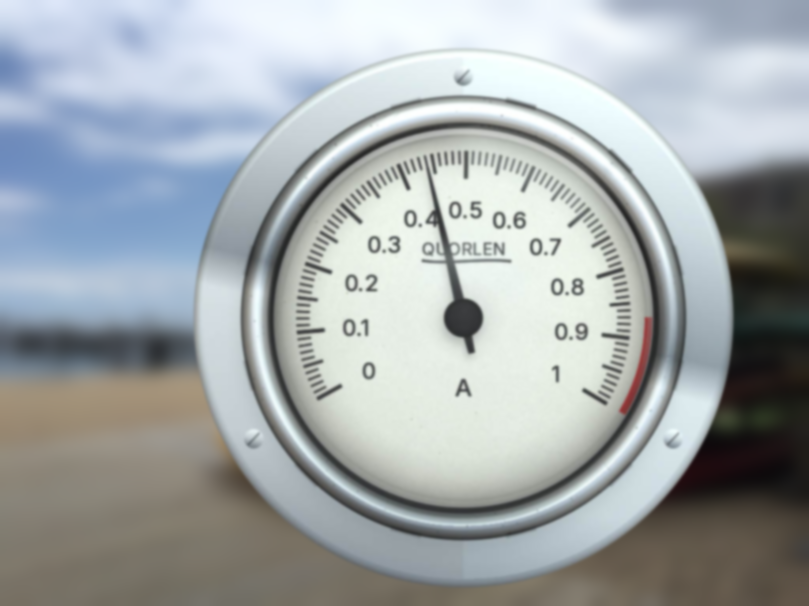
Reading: A 0.44
